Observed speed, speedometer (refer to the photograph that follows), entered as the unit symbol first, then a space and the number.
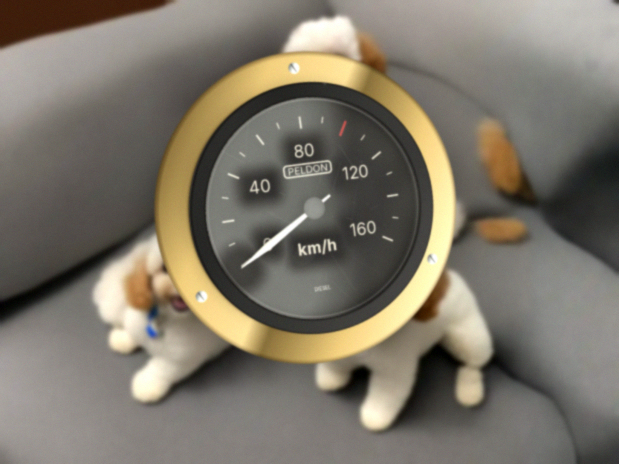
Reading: km/h 0
